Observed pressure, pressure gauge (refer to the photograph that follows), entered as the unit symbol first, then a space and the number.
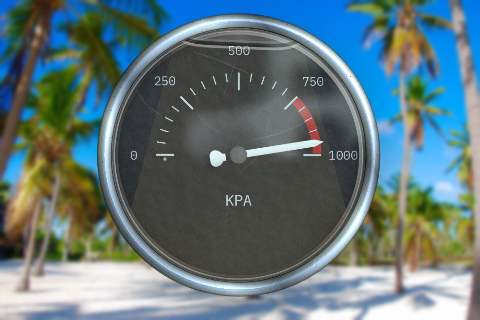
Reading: kPa 950
